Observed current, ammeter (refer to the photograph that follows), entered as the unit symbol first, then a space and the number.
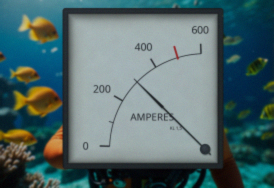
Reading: A 300
